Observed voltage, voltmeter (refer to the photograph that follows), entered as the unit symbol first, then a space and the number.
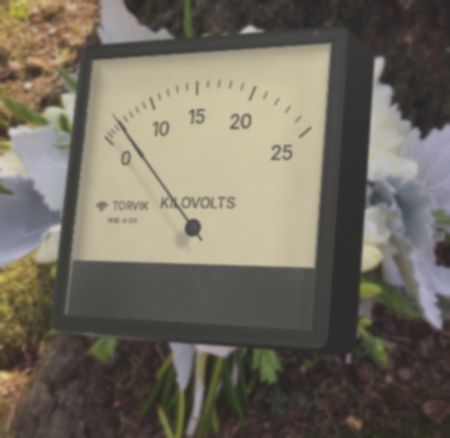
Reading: kV 5
